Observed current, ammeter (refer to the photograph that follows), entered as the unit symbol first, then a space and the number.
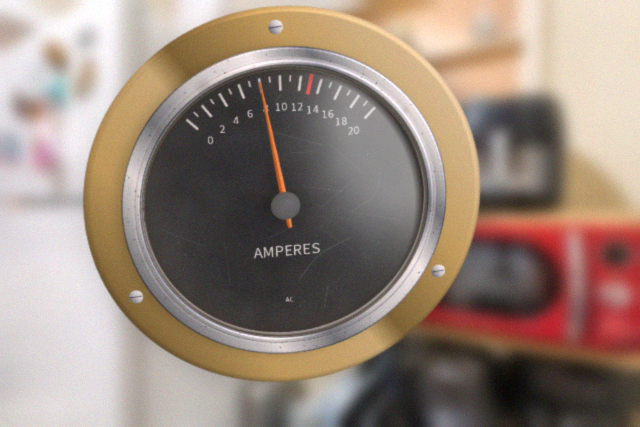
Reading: A 8
